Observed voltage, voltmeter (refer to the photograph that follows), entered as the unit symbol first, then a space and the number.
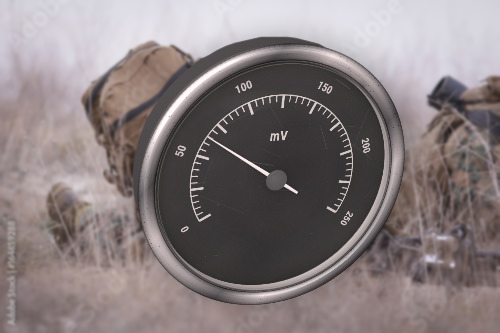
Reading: mV 65
